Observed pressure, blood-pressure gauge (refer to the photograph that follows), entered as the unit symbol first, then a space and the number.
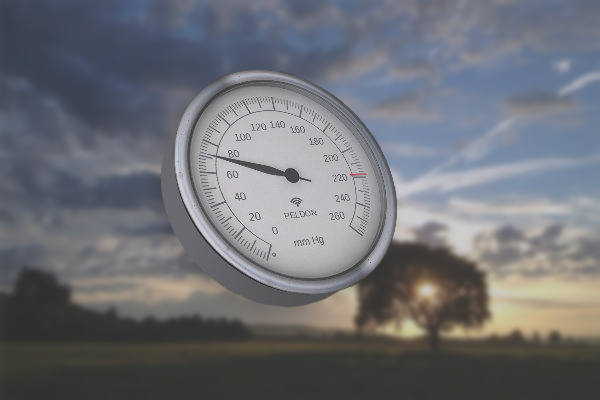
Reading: mmHg 70
